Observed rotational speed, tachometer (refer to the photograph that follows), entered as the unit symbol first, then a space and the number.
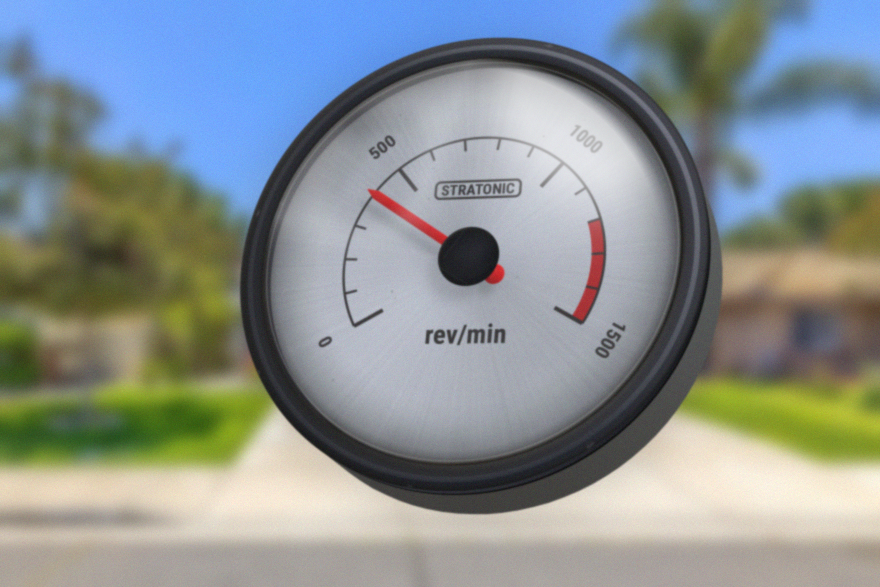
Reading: rpm 400
